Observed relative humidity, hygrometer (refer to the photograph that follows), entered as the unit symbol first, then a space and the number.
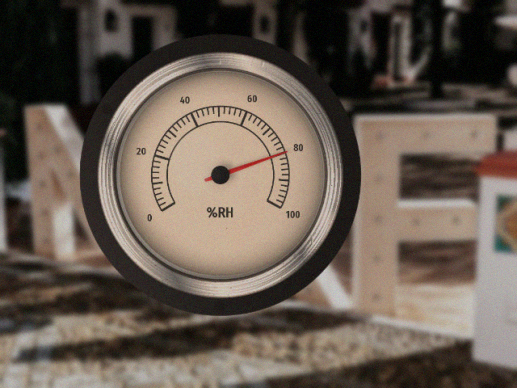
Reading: % 80
